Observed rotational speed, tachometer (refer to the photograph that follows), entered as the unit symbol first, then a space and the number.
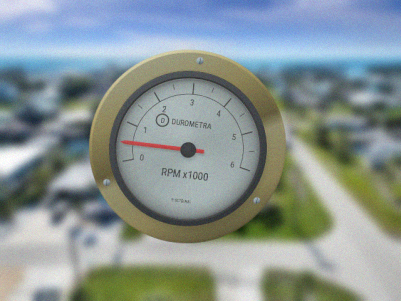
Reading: rpm 500
